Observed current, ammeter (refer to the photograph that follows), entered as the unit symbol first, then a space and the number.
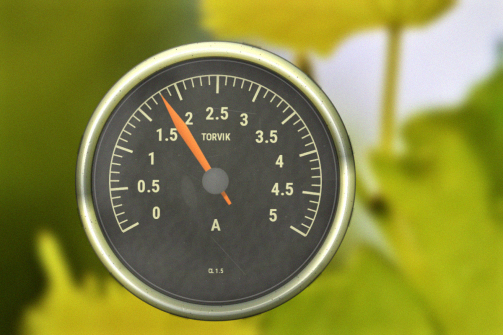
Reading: A 1.8
